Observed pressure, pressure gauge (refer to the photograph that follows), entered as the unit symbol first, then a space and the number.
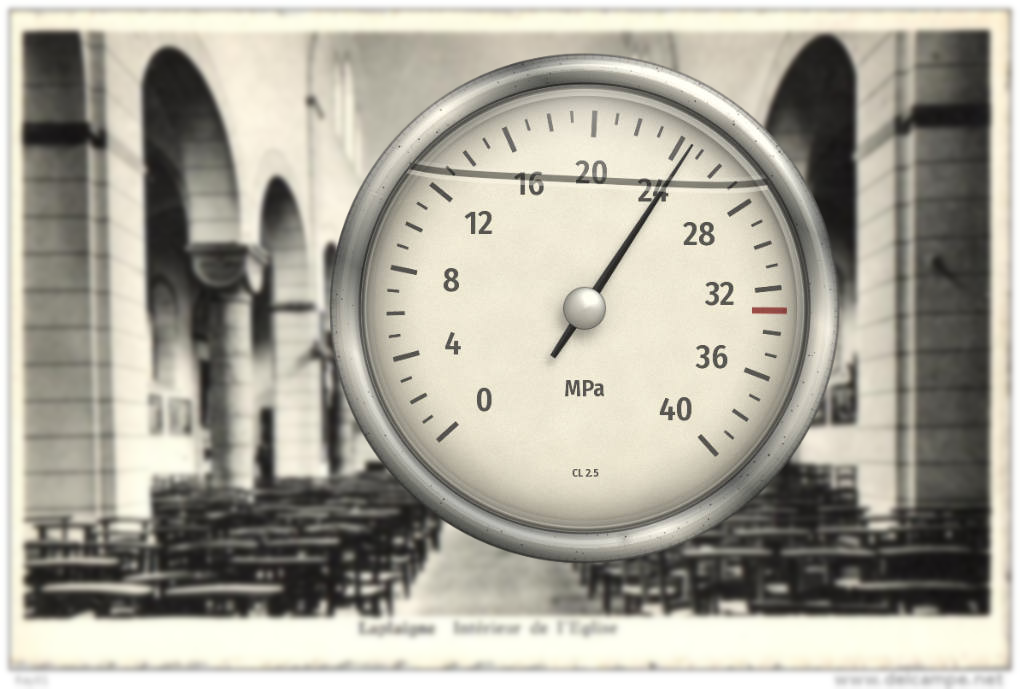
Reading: MPa 24.5
